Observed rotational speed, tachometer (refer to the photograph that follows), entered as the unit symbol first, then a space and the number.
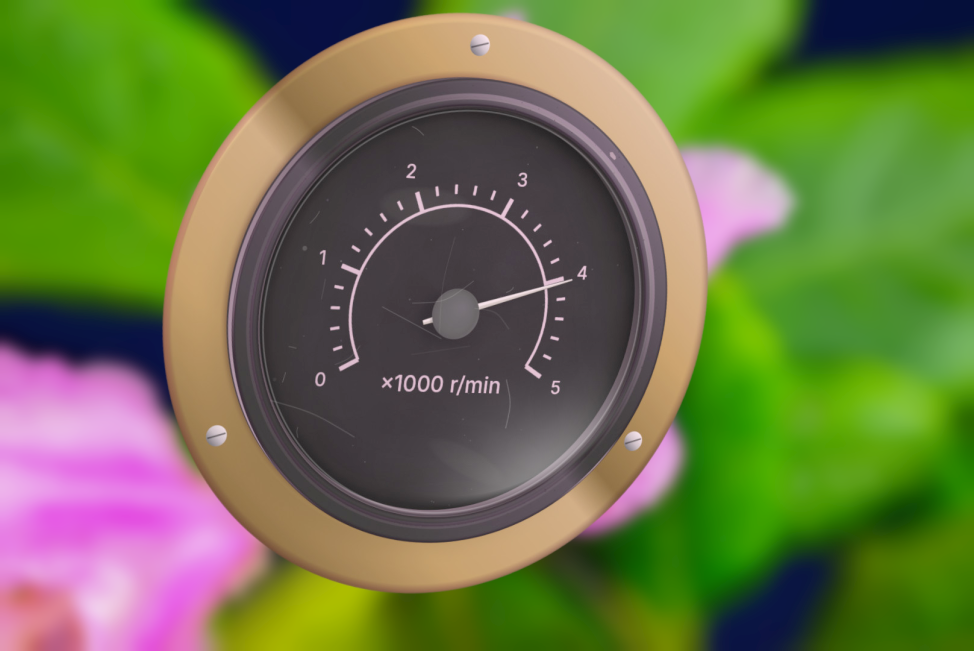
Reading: rpm 4000
